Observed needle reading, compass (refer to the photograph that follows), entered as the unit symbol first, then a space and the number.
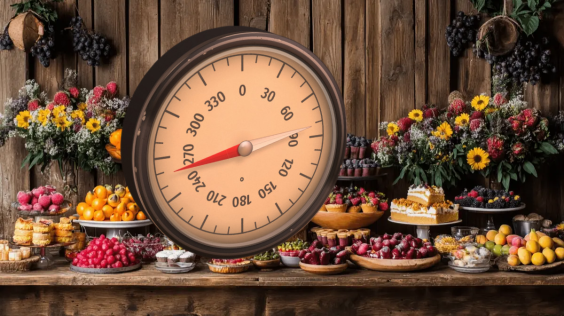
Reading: ° 260
